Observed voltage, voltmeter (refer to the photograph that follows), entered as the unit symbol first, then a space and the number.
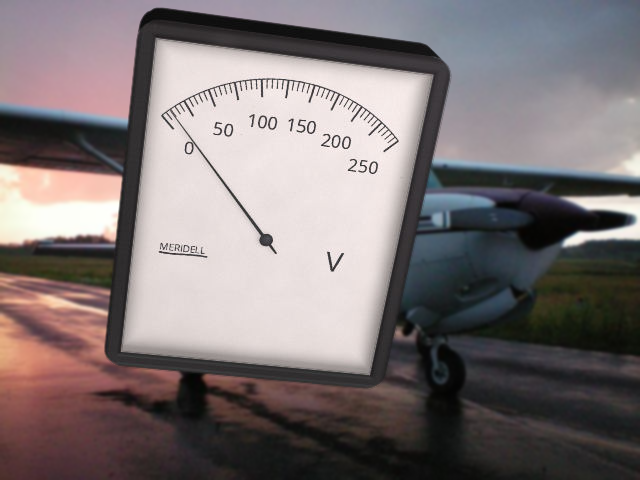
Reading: V 10
